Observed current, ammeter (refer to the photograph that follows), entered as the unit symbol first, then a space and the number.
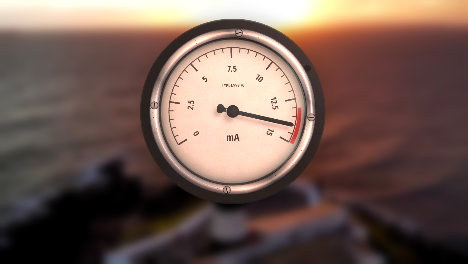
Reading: mA 14
